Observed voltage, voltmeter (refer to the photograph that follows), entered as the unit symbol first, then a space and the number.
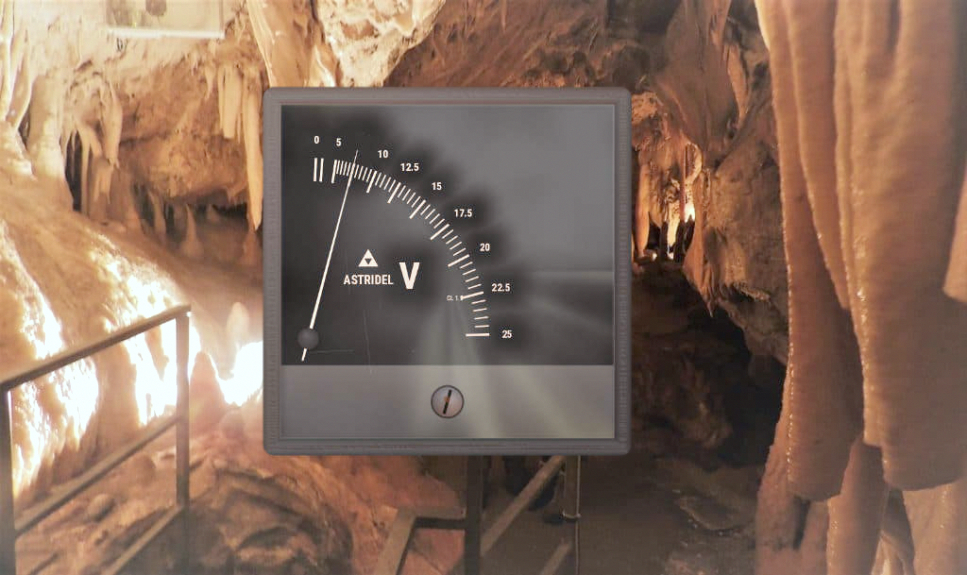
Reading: V 7.5
